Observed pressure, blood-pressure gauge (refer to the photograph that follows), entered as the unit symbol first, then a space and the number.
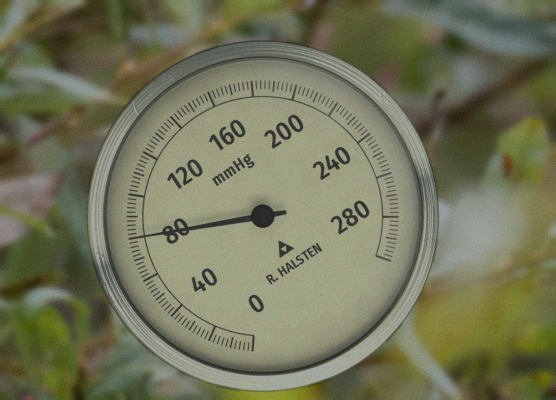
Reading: mmHg 80
